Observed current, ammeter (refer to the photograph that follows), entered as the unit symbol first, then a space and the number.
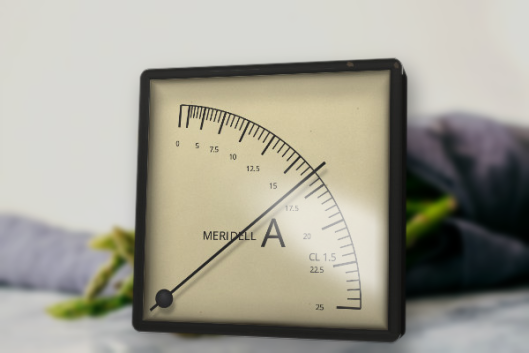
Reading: A 16.5
